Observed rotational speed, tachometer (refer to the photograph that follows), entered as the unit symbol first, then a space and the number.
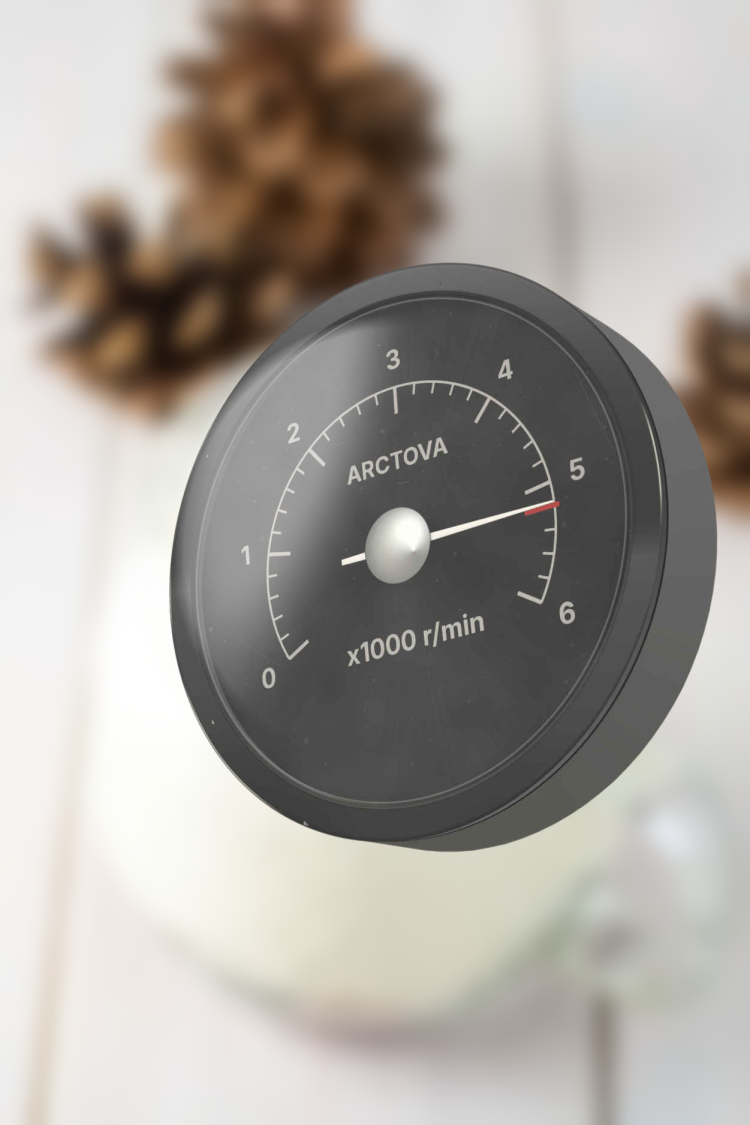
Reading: rpm 5200
